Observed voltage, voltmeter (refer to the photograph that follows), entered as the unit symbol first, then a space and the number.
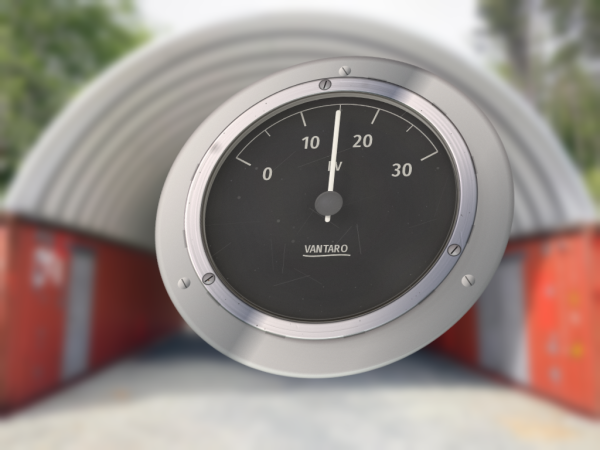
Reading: kV 15
